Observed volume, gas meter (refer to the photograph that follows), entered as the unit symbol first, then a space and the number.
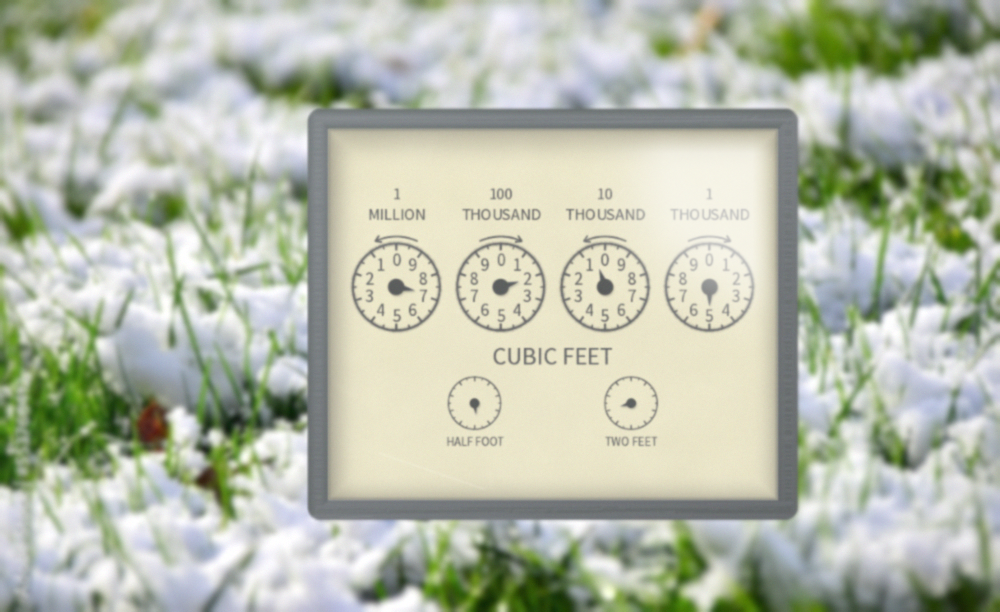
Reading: ft³ 720500
